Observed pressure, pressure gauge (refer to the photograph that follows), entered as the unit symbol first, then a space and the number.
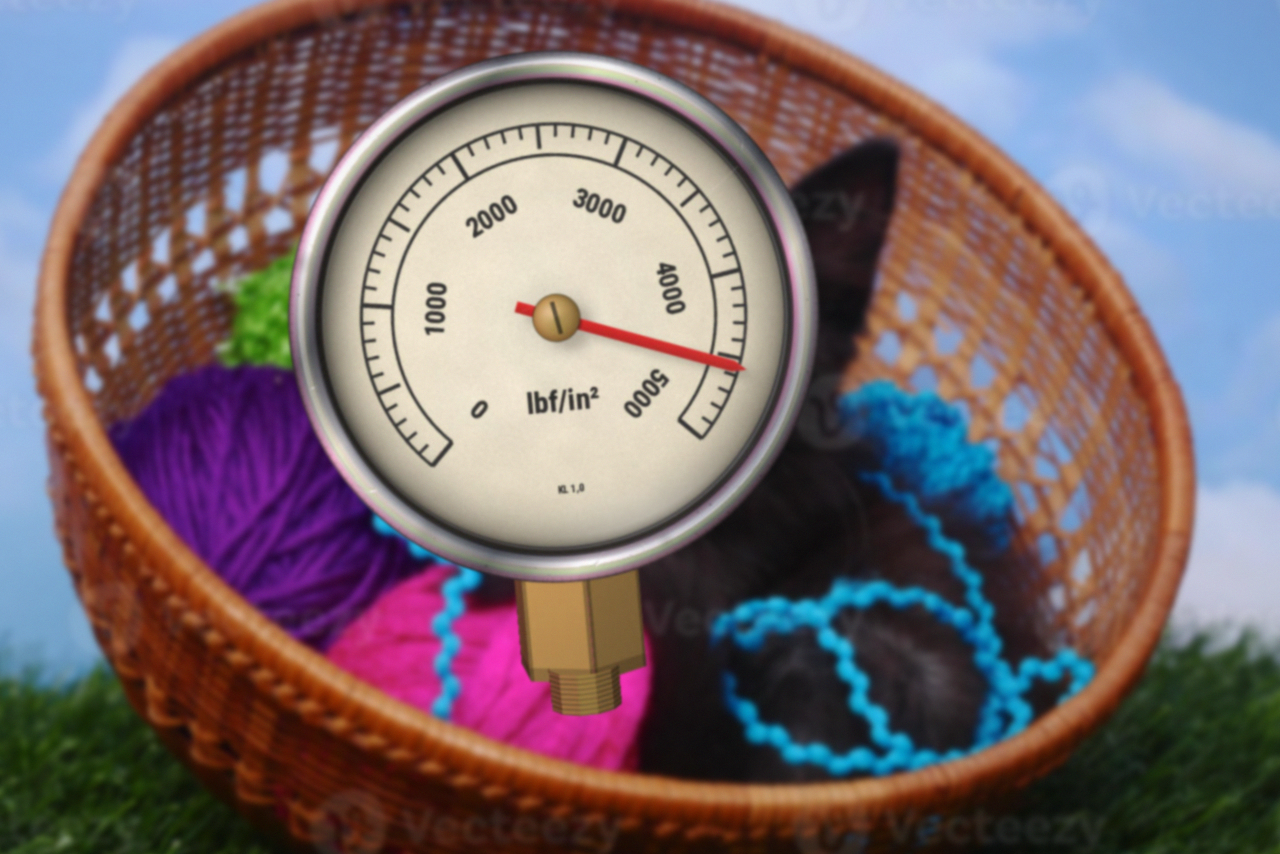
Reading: psi 4550
